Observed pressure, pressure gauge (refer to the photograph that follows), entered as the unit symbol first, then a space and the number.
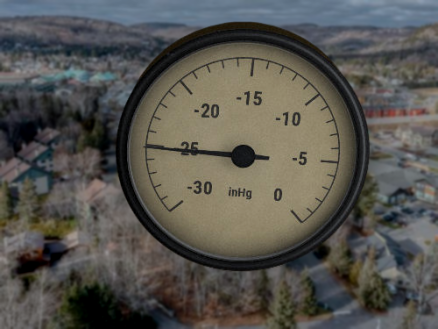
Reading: inHg -25
